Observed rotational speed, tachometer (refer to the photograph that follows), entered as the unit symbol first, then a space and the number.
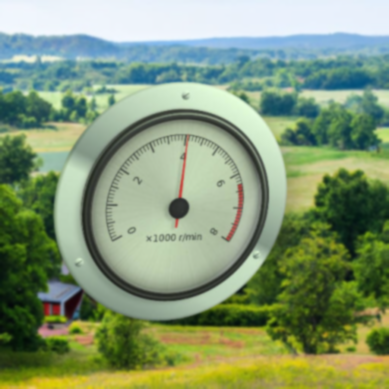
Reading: rpm 4000
